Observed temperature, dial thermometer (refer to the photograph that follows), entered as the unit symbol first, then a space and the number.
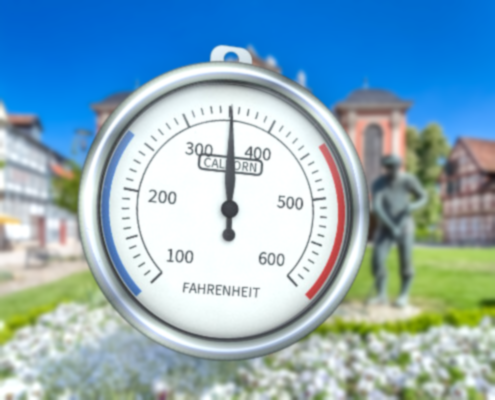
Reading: °F 350
